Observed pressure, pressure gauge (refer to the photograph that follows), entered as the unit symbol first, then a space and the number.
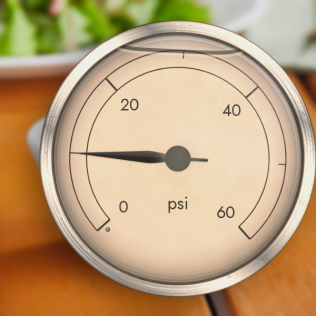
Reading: psi 10
